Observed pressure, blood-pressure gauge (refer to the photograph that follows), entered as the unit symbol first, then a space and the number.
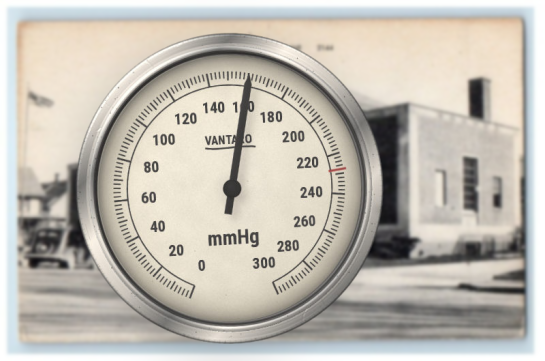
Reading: mmHg 160
